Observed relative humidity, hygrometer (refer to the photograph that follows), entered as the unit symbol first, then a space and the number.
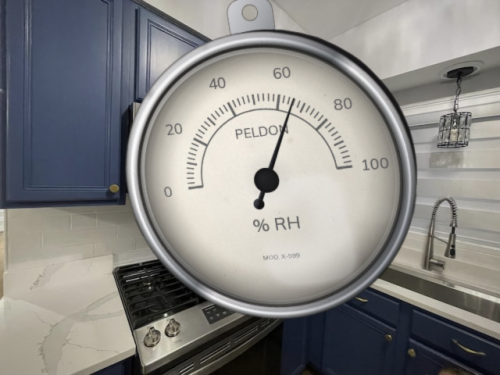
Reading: % 66
